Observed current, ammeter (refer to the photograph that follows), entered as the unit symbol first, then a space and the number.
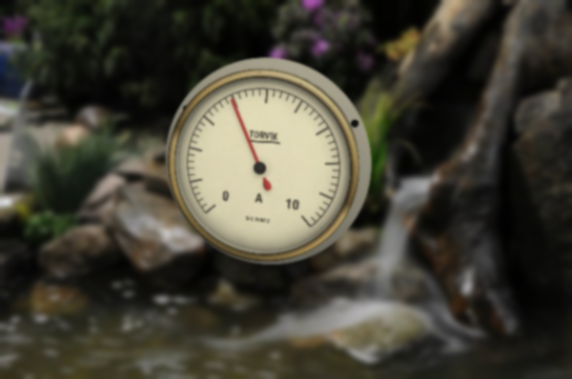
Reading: A 4
